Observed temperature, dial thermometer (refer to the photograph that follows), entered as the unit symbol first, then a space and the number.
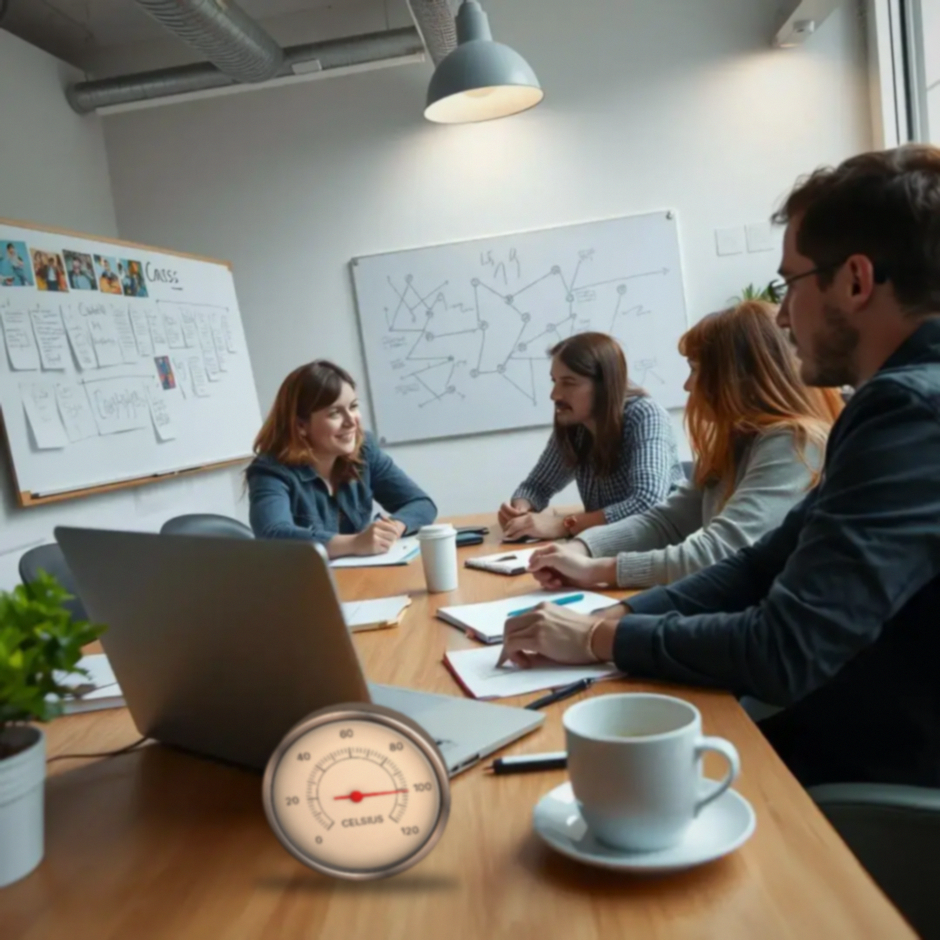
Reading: °C 100
